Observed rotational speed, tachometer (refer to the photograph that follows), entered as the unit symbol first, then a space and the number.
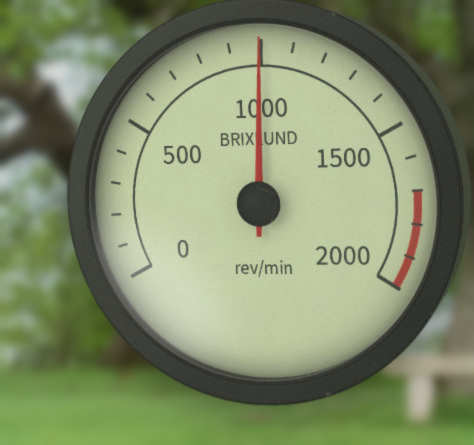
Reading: rpm 1000
